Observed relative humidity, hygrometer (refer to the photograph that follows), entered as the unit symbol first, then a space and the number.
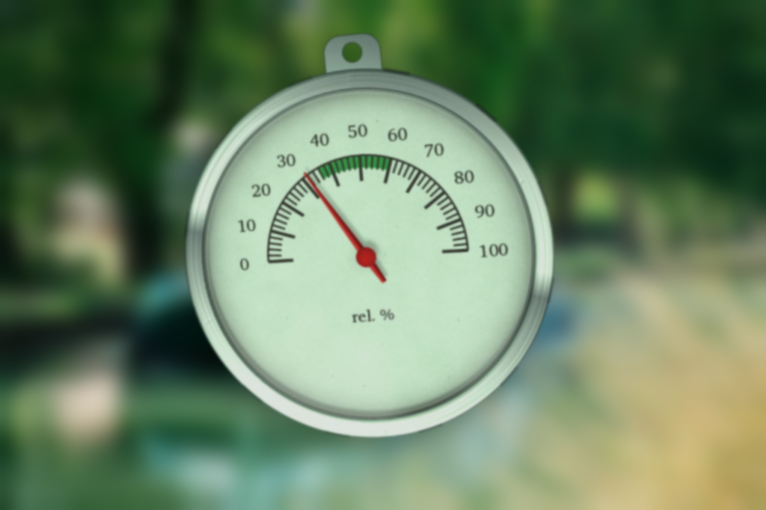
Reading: % 32
